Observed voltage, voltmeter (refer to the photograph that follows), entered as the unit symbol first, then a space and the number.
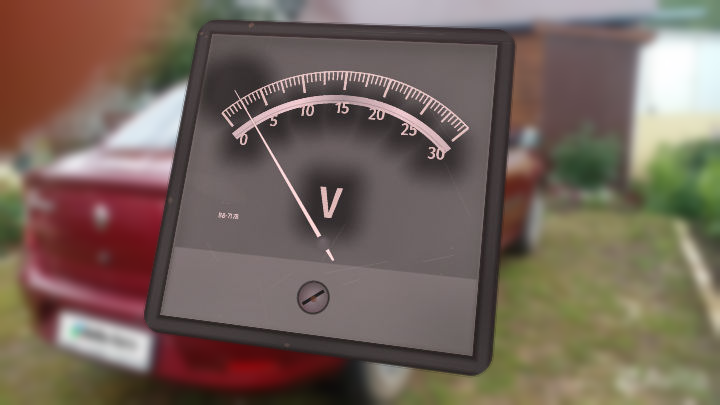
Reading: V 2.5
